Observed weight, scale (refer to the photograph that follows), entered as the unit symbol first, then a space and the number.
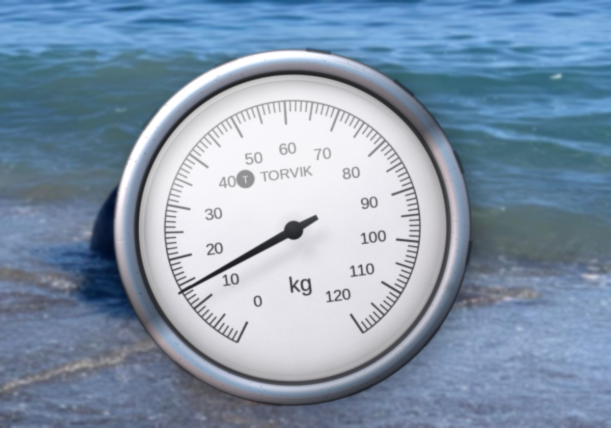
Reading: kg 14
